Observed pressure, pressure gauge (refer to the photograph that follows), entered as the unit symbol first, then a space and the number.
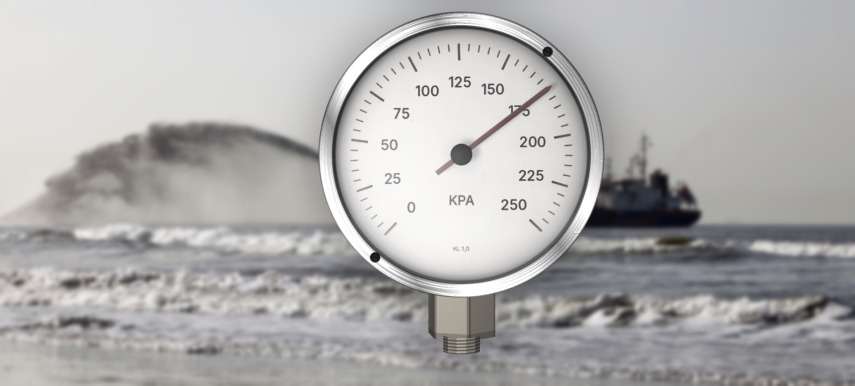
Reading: kPa 175
